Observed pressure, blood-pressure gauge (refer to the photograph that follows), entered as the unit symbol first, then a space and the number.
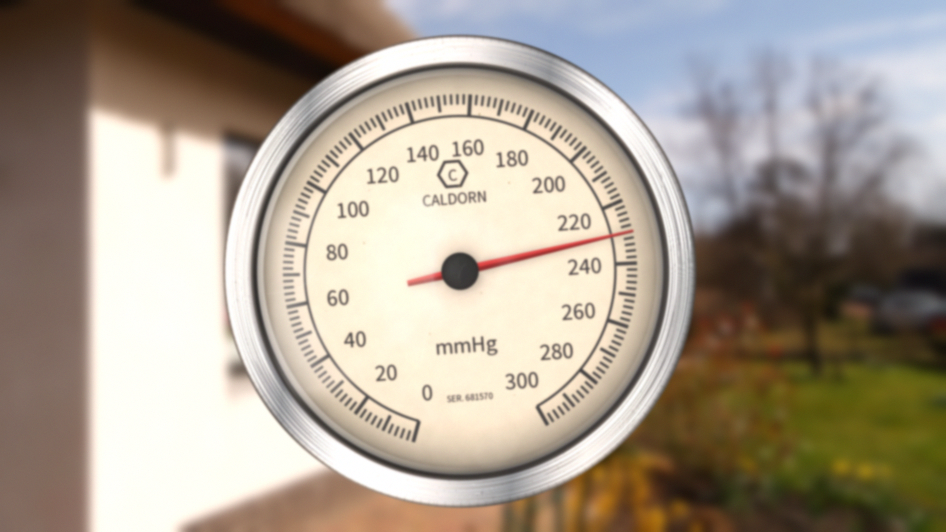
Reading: mmHg 230
